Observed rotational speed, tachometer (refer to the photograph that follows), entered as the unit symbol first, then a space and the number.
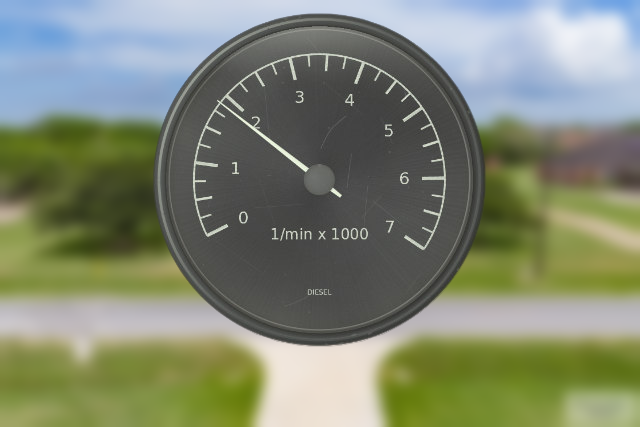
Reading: rpm 1875
